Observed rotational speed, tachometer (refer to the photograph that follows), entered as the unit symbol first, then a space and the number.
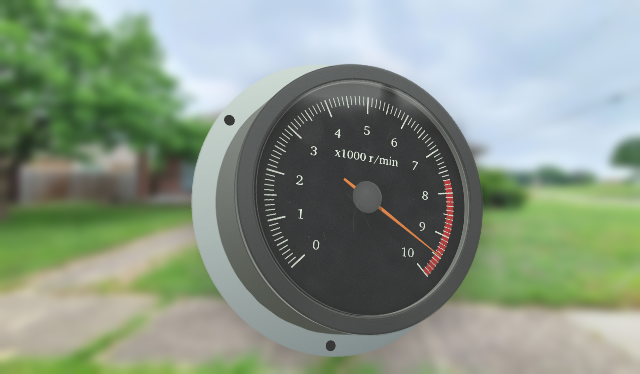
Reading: rpm 9500
